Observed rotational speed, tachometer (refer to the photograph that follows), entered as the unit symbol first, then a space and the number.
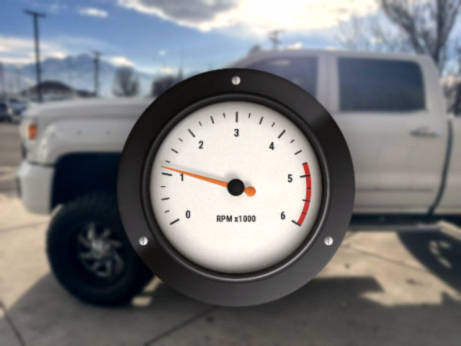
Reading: rpm 1125
